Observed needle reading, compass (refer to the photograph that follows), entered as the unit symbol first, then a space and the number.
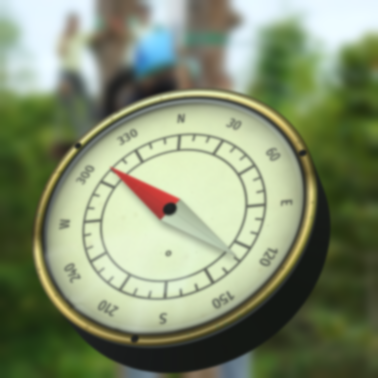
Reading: ° 310
